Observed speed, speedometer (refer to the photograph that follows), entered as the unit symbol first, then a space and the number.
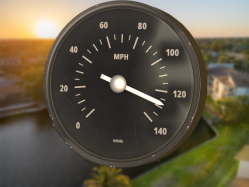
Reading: mph 127.5
